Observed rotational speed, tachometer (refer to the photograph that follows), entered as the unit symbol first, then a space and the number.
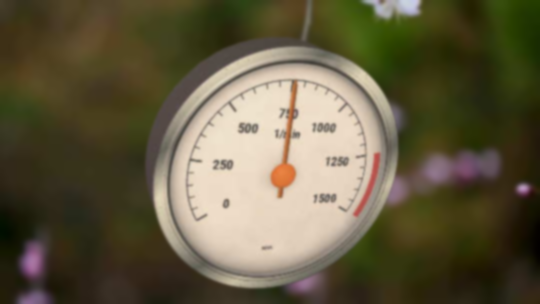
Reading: rpm 750
